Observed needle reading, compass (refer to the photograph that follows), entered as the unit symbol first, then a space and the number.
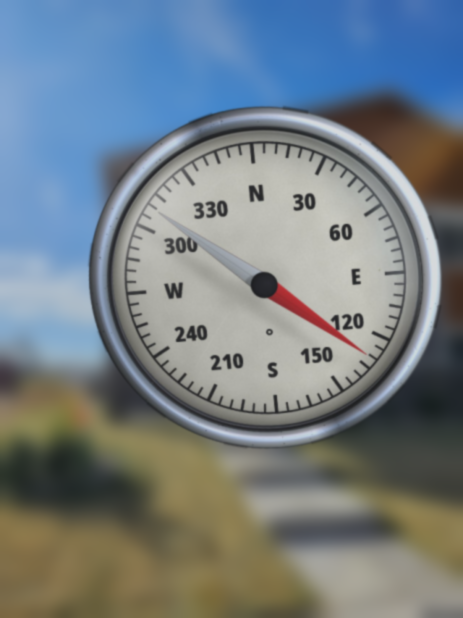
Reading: ° 130
